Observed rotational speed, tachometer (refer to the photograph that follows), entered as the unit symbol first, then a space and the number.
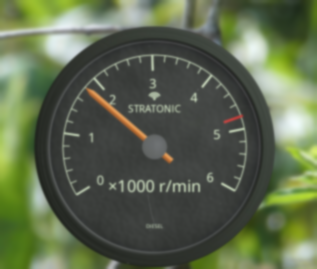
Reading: rpm 1800
